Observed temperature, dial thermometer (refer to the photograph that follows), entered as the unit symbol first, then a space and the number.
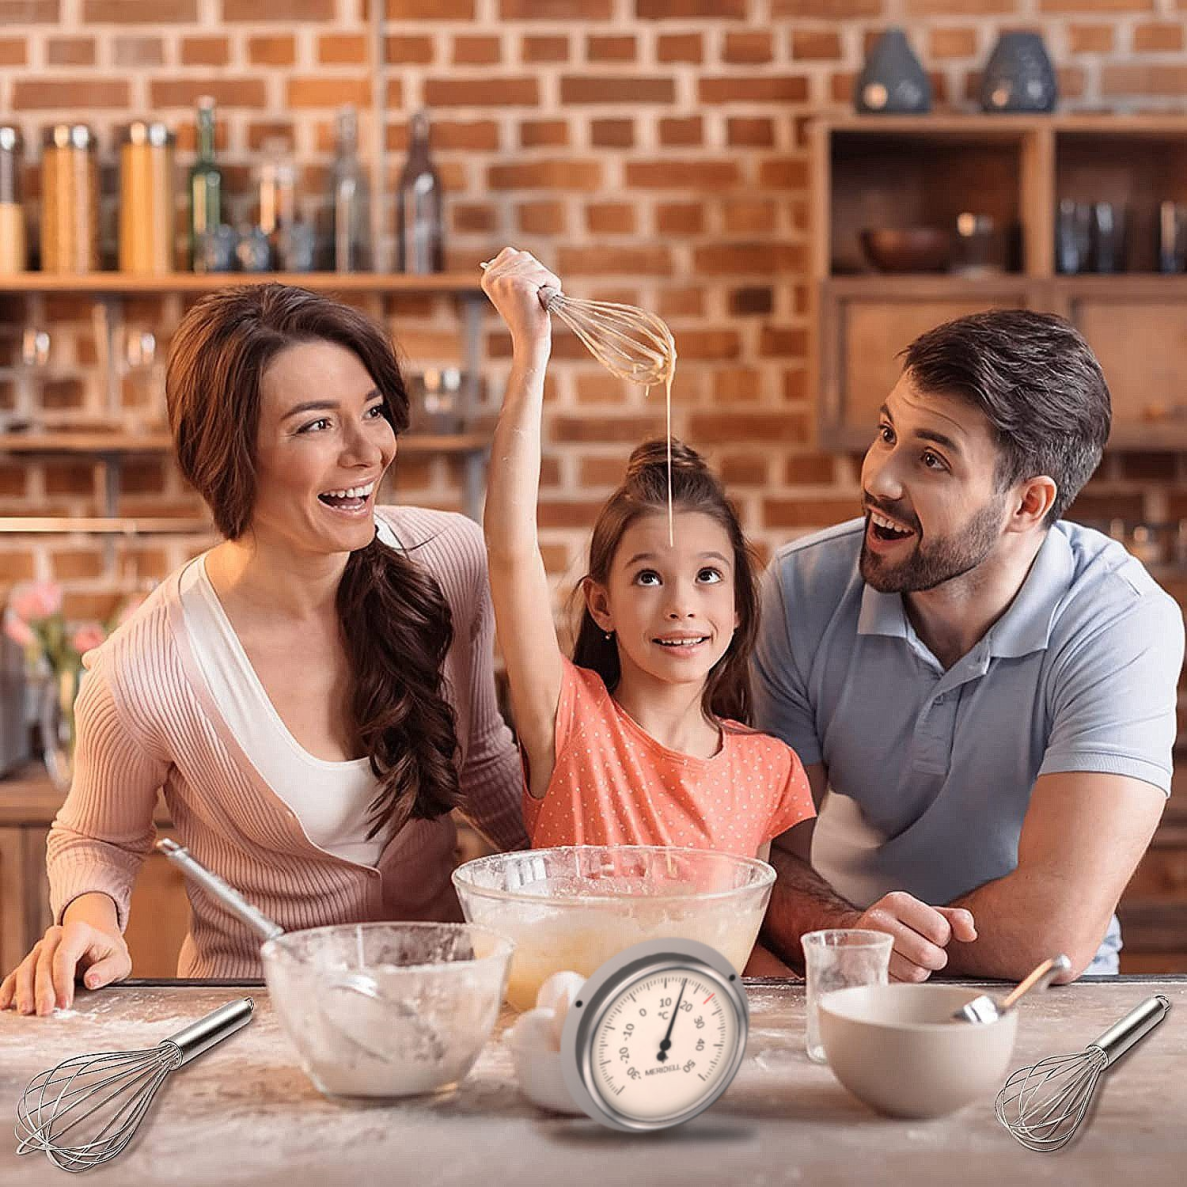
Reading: °C 15
